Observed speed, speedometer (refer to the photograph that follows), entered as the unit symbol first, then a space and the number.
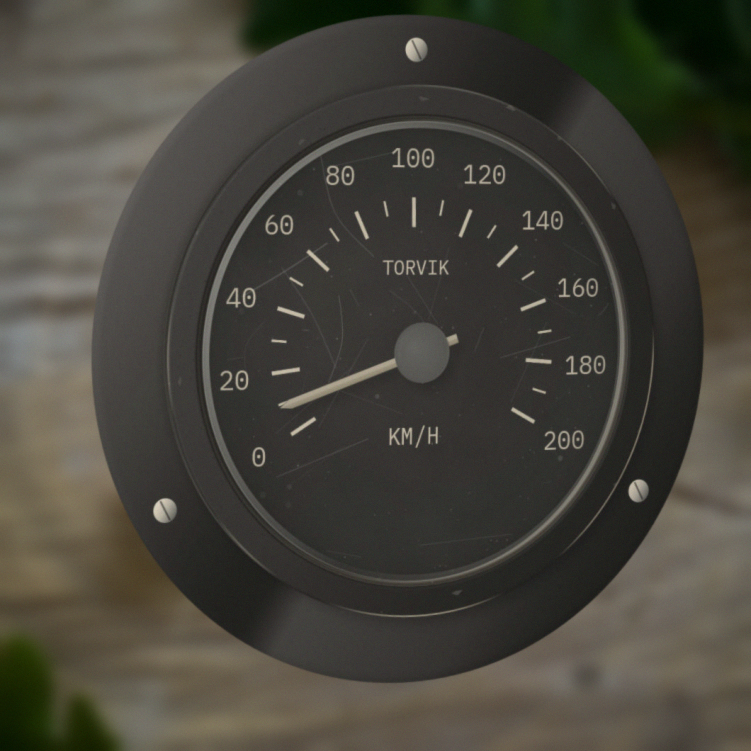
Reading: km/h 10
